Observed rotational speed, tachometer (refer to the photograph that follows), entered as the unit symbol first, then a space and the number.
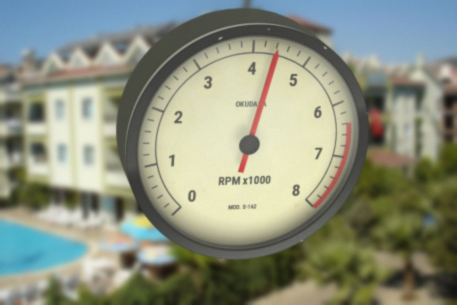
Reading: rpm 4400
